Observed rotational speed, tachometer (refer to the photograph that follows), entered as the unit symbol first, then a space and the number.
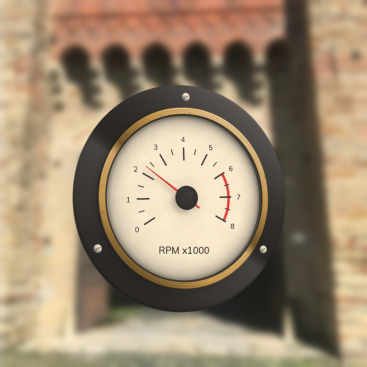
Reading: rpm 2250
